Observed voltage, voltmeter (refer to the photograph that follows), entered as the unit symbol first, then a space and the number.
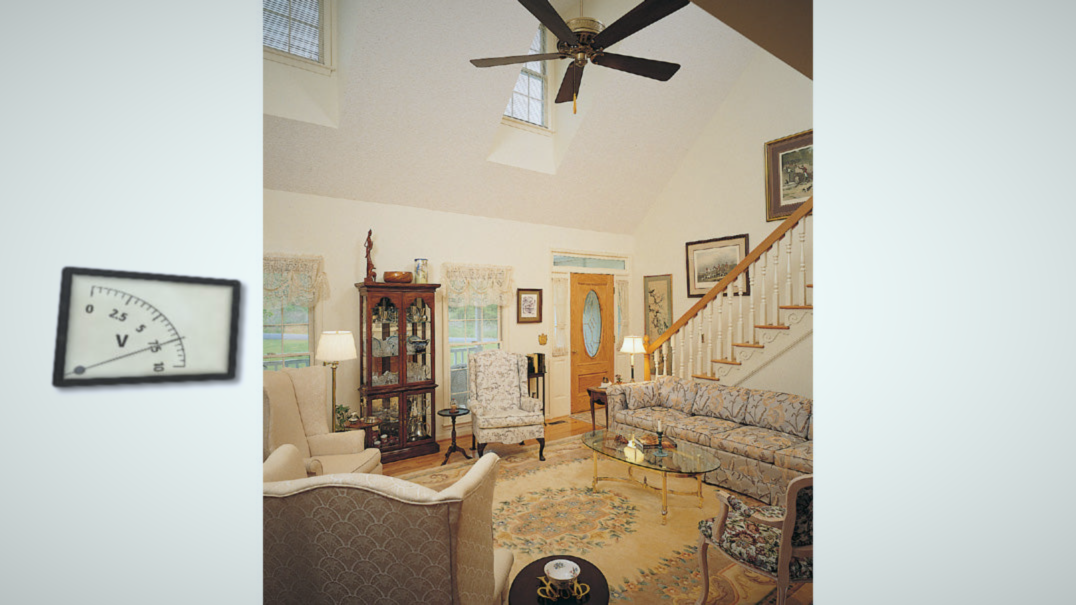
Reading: V 7.5
